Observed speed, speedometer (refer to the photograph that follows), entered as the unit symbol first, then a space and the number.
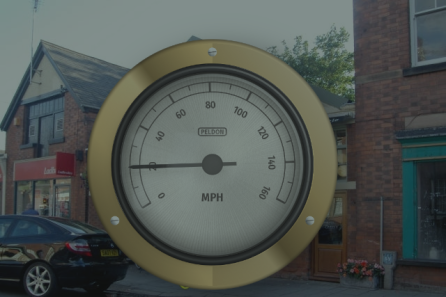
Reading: mph 20
